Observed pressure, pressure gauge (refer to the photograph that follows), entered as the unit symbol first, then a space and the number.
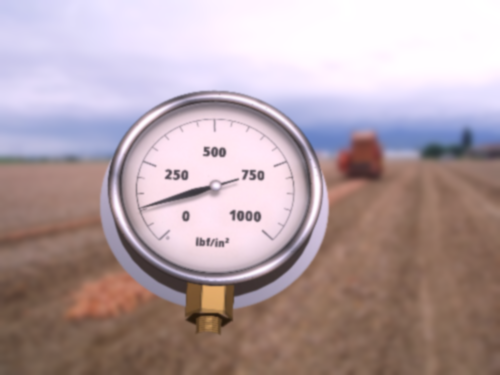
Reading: psi 100
